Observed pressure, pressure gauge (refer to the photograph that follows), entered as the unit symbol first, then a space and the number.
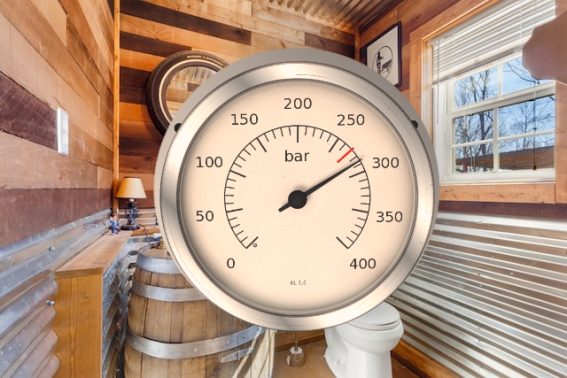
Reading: bar 285
